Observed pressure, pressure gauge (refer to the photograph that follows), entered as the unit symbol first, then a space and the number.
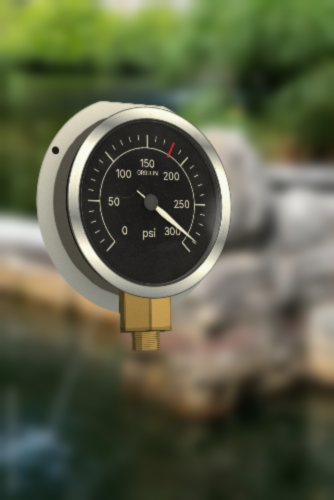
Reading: psi 290
